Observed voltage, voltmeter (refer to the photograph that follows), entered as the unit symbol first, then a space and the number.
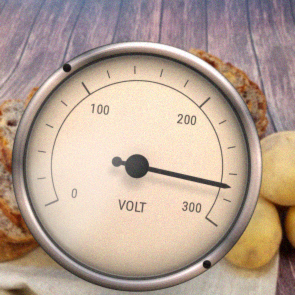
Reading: V 270
